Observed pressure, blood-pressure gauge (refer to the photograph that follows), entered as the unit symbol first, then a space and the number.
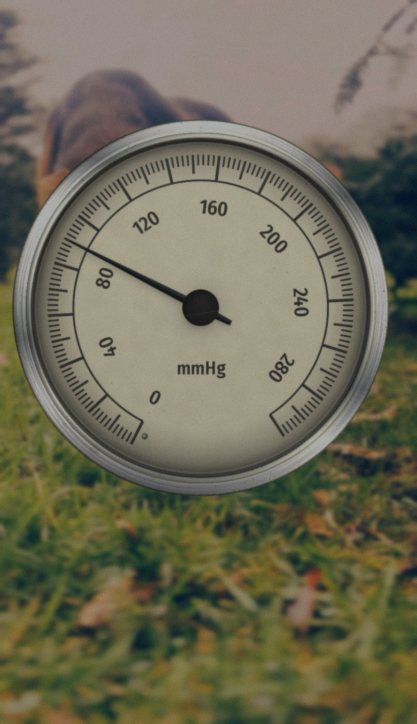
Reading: mmHg 90
